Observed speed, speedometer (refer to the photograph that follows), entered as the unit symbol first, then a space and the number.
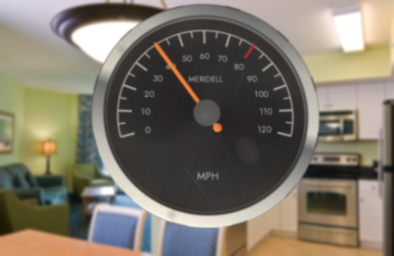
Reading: mph 40
